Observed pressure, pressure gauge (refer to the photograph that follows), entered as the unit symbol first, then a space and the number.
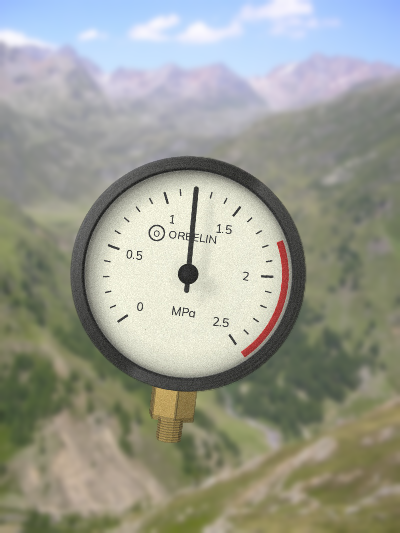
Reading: MPa 1.2
